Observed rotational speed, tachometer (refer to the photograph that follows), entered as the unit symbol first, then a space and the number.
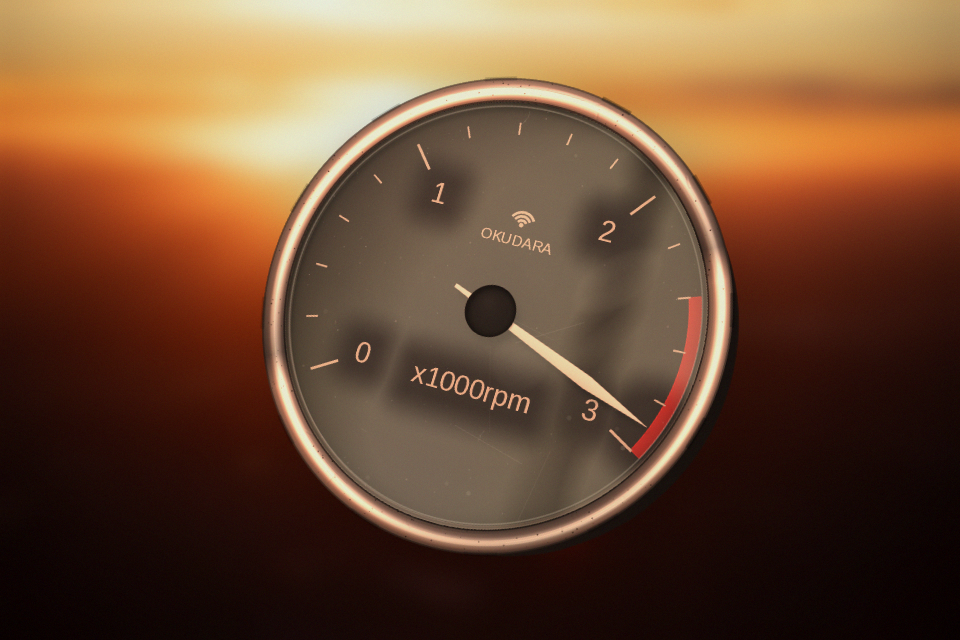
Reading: rpm 2900
